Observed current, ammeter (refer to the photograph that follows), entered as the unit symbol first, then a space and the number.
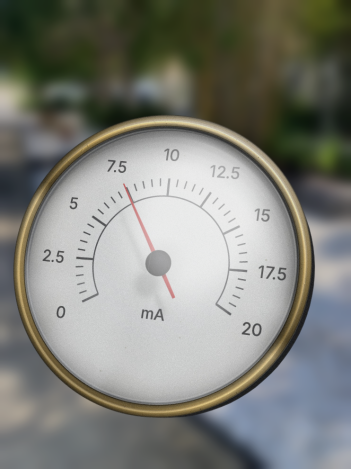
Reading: mA 7.5
